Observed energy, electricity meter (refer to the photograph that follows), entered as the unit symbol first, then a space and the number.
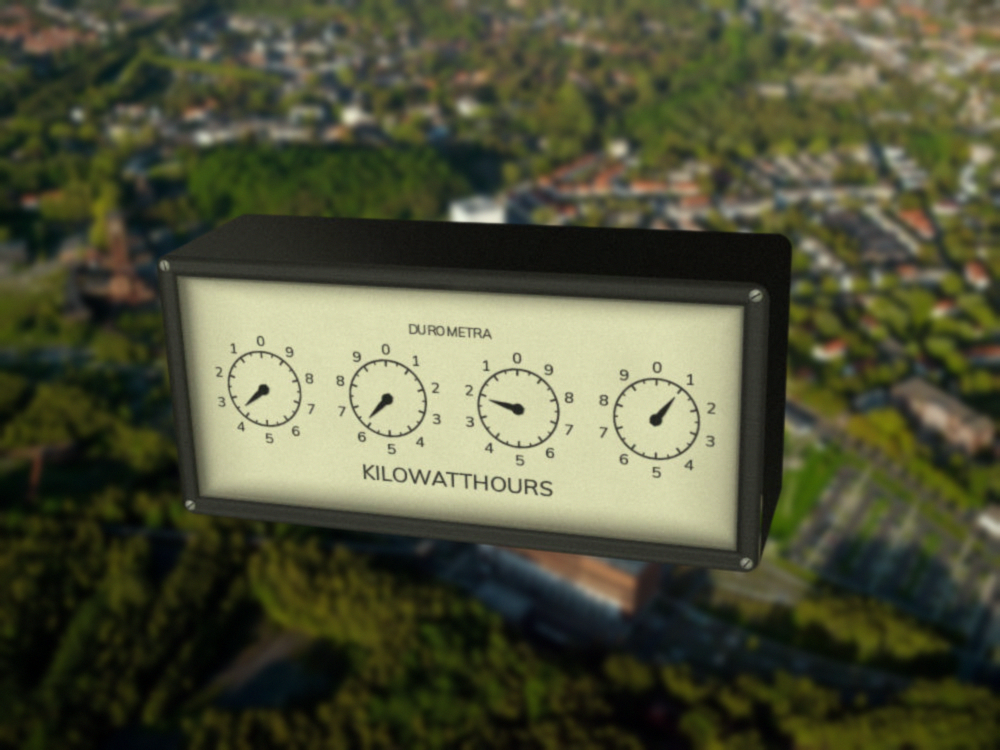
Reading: kWh 3621
